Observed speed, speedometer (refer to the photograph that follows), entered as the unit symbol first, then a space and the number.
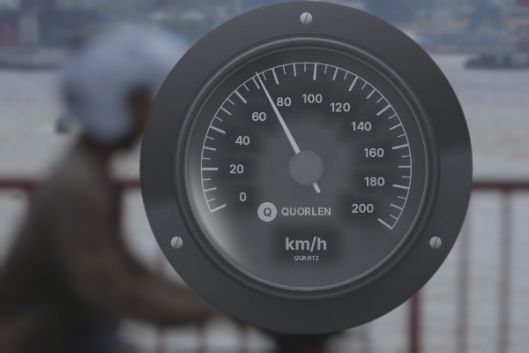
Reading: km/h 72.5
